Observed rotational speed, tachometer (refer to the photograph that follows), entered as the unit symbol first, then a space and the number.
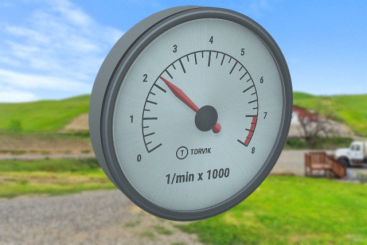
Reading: rpm 2250
